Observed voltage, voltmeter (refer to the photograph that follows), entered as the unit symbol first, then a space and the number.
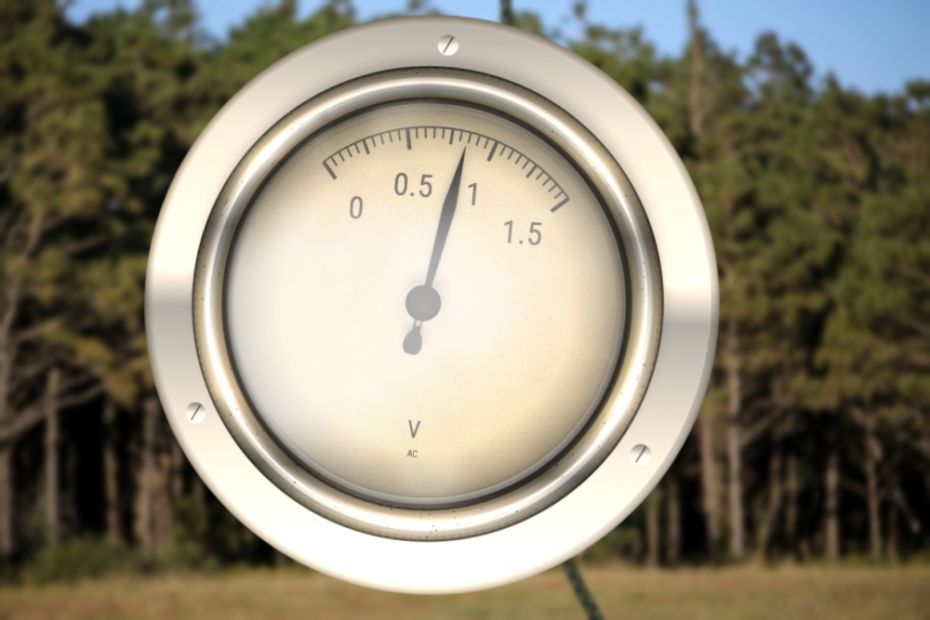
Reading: V 0.85
